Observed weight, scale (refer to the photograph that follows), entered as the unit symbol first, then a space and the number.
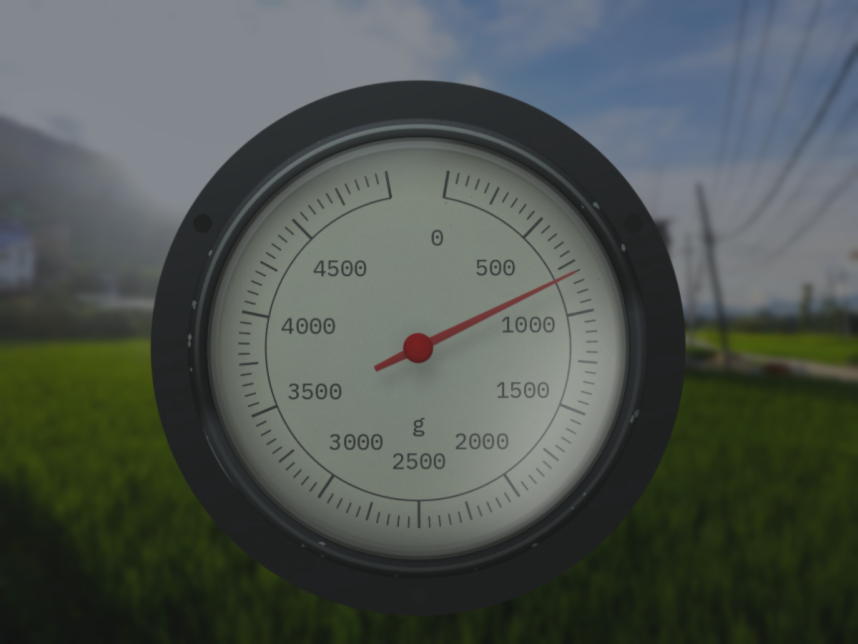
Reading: g 800
